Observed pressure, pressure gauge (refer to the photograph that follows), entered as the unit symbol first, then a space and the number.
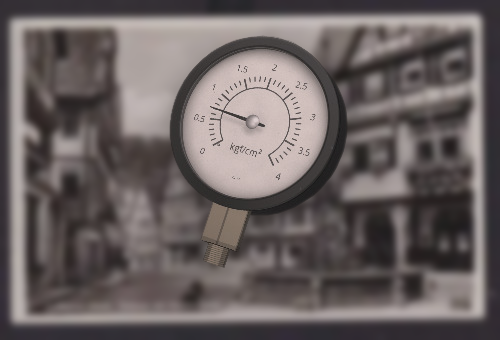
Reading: kg/cm² 0.7
